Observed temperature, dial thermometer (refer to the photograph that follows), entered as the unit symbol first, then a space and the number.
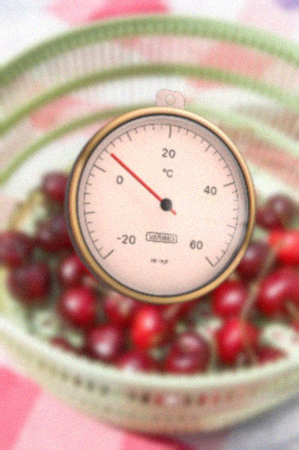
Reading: °C 4
